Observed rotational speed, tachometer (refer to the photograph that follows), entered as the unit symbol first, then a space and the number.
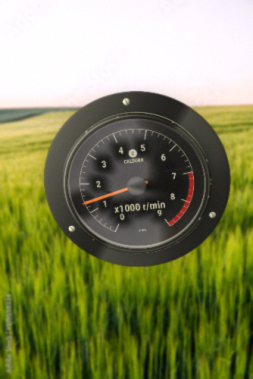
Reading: rpm 1400
